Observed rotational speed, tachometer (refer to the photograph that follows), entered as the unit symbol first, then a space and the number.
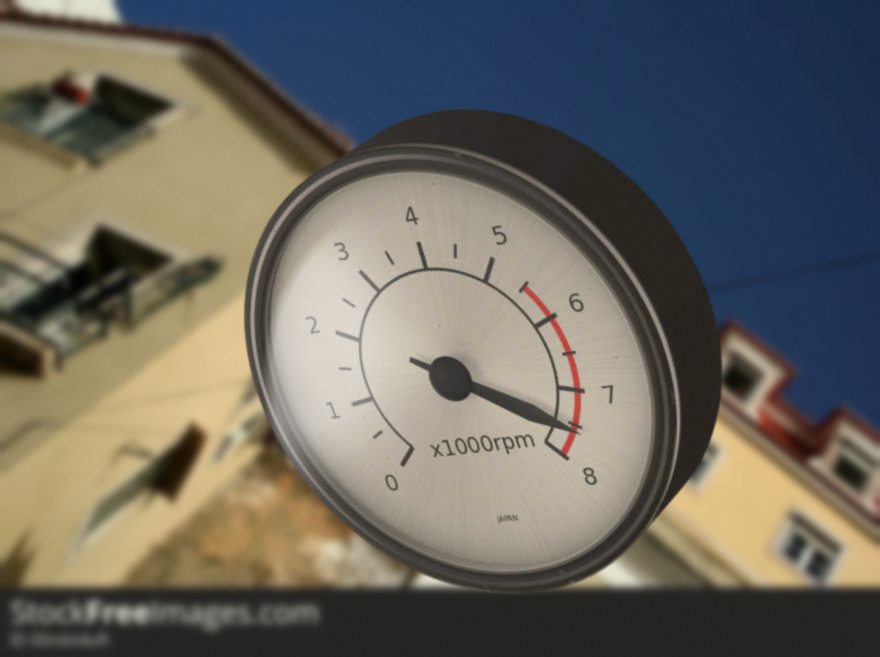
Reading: rpm 7500
